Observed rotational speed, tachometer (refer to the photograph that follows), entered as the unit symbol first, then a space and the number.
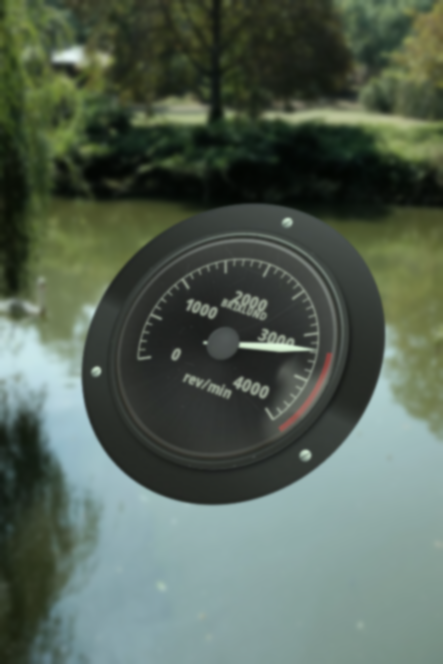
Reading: rpm 3200
